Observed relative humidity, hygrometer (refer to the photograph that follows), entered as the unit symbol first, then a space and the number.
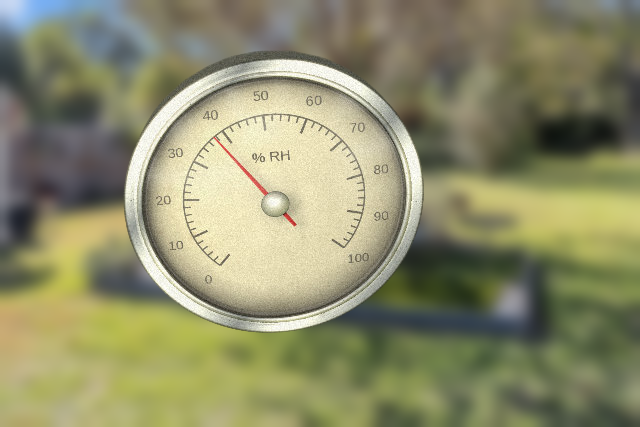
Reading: % 38
